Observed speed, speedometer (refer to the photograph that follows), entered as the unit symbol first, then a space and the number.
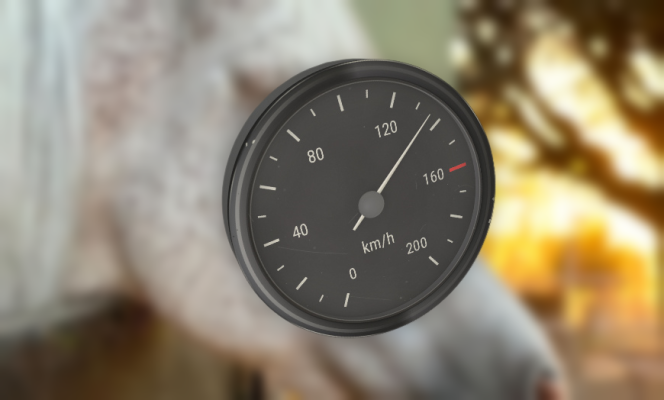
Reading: km/h 135
